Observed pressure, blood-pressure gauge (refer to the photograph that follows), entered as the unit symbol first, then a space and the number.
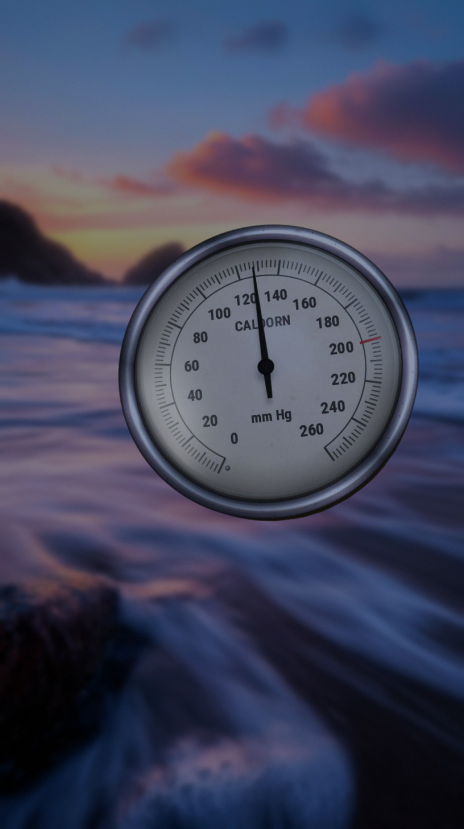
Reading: mmHg 128
